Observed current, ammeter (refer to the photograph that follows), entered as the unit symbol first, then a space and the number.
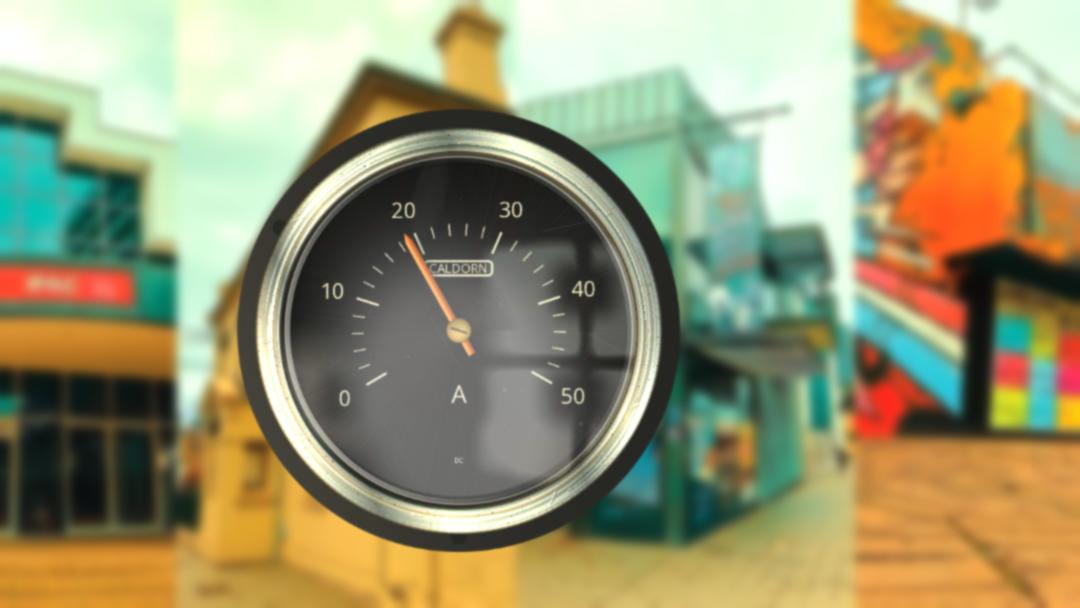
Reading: A 19
